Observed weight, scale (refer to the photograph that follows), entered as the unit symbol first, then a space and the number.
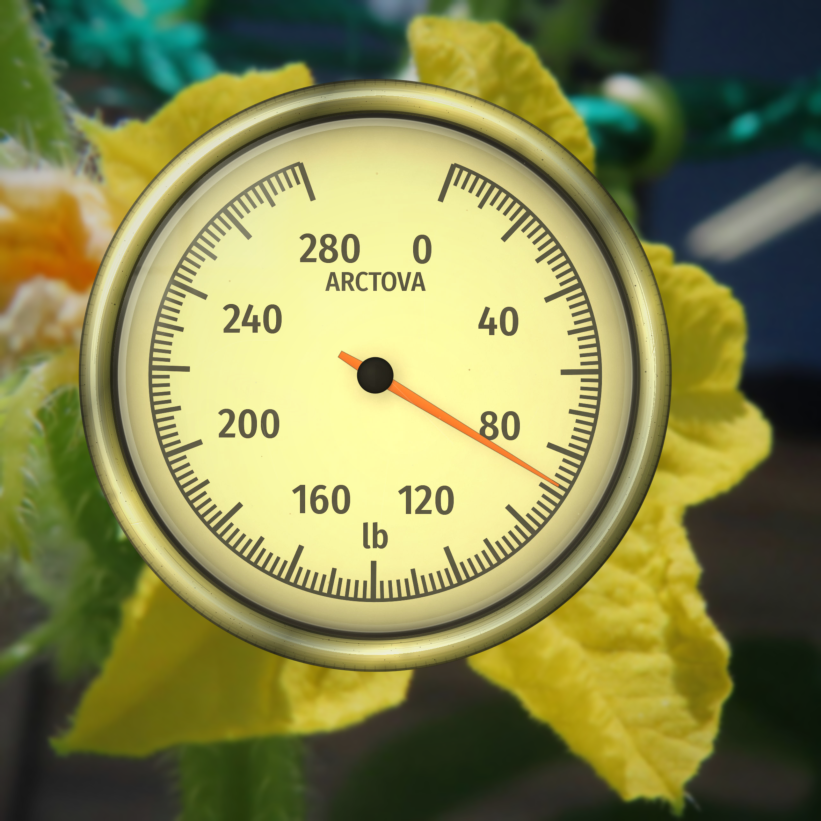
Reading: lb 88
